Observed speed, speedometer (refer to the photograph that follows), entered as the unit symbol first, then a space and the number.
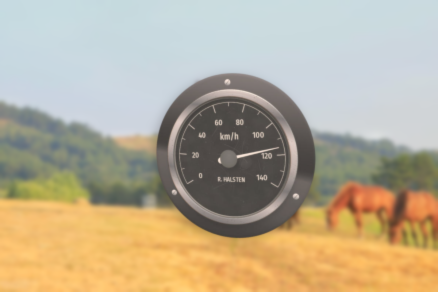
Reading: km/h 115
